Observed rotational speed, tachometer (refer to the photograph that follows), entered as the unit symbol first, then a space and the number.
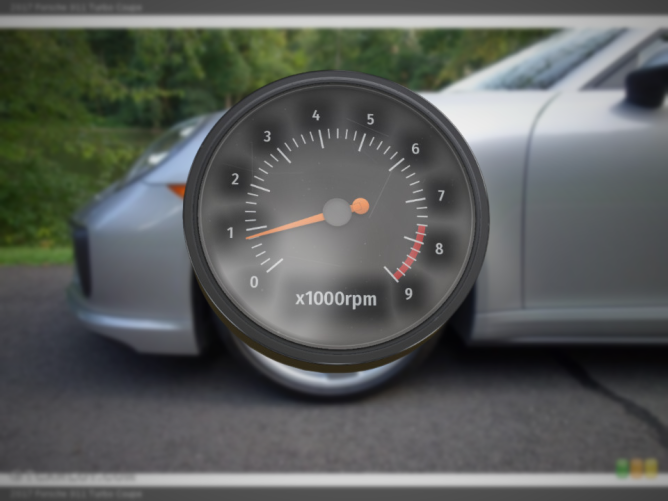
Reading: rpm 800
